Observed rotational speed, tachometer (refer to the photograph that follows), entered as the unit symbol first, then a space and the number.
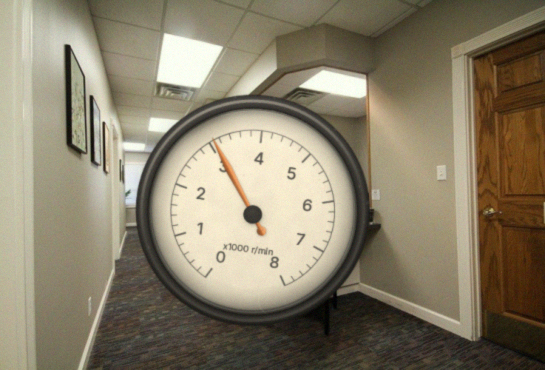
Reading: rpm 3100
